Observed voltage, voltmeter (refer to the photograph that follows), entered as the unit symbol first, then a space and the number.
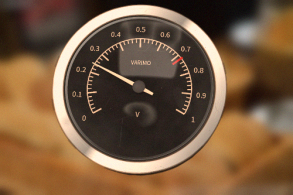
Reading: V 0.24
